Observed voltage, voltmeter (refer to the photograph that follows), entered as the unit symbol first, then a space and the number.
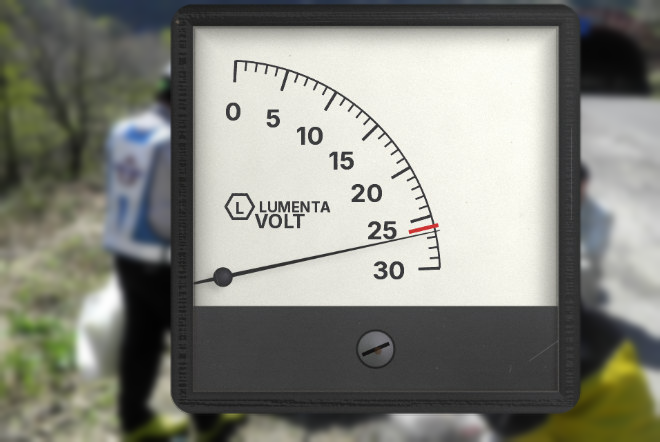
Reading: V 26.5
